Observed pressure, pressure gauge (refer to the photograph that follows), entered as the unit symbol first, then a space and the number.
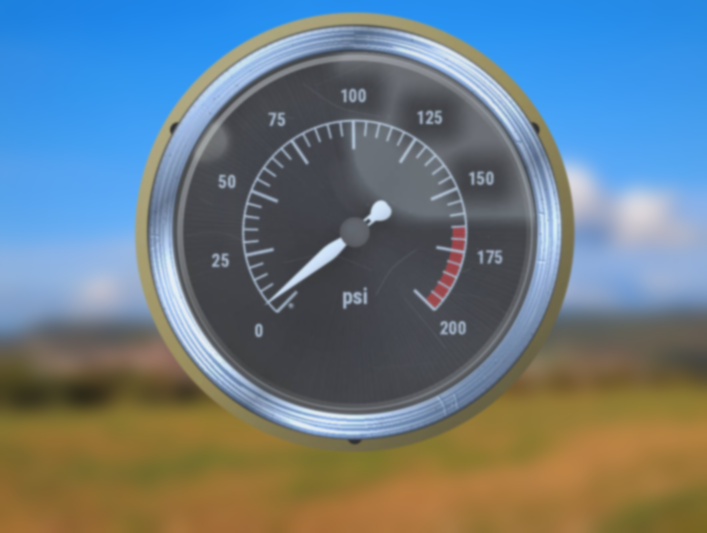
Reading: psi 5
